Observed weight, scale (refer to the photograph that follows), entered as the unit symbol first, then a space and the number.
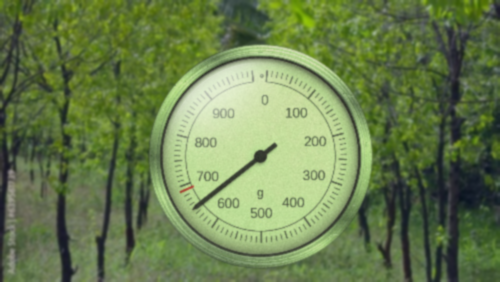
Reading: g 650
